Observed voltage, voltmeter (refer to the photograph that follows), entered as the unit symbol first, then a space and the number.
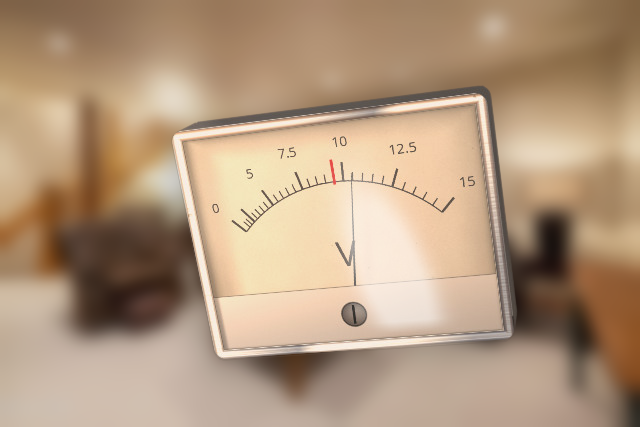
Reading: V 10.5
